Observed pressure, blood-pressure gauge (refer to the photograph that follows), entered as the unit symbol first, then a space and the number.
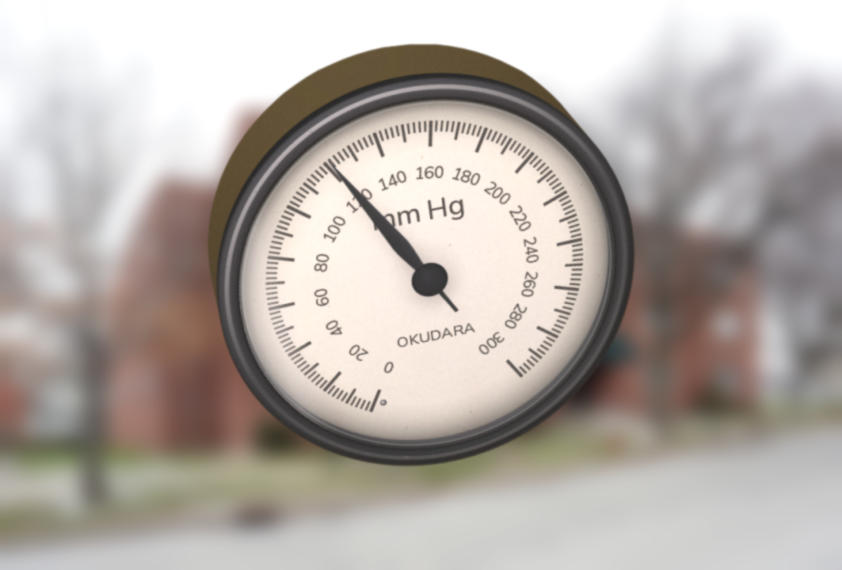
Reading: mmHg 122
